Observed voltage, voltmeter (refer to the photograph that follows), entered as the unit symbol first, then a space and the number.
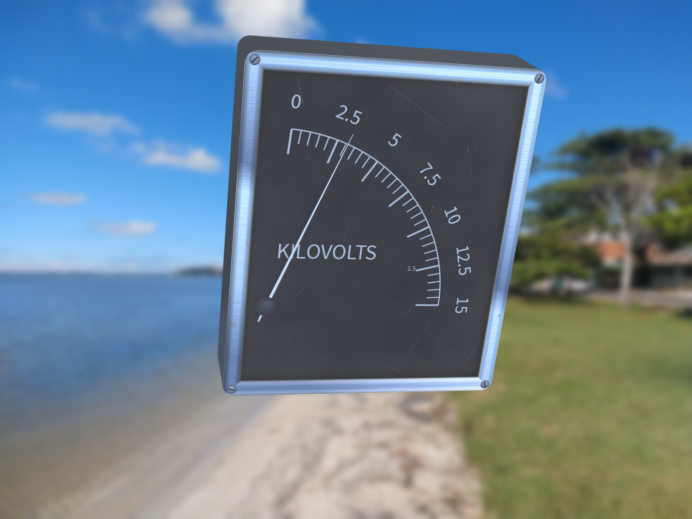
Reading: kV 3
